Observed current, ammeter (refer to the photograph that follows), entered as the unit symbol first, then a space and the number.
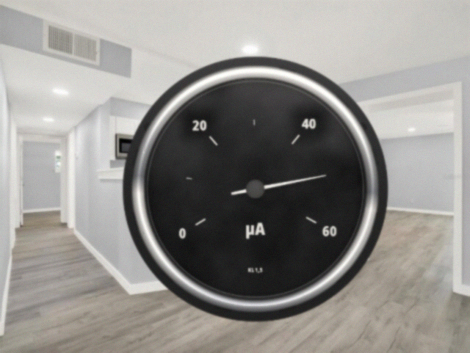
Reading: µA 50
